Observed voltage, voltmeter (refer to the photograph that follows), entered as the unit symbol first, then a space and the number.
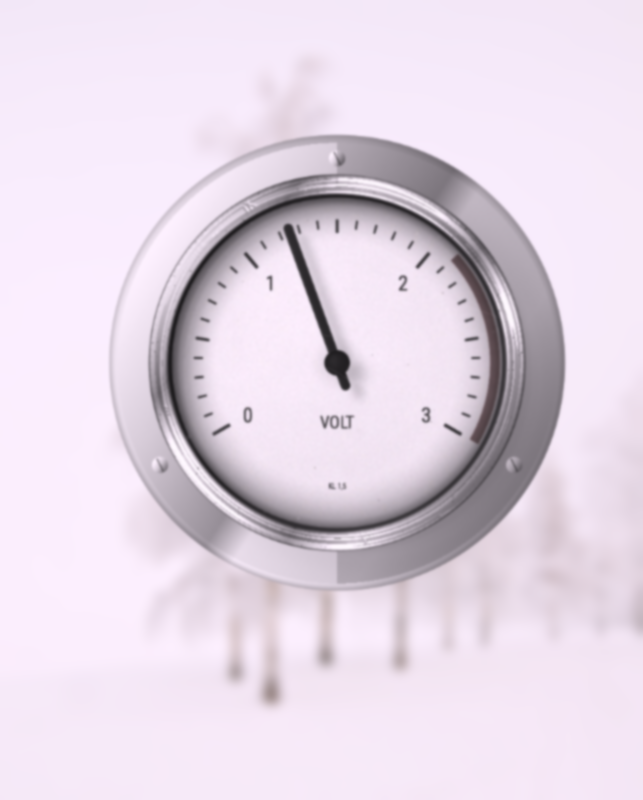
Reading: V 1.25
